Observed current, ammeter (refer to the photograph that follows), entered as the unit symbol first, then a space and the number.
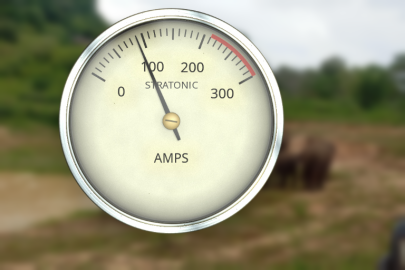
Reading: A 90
